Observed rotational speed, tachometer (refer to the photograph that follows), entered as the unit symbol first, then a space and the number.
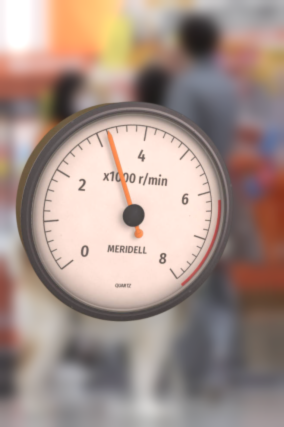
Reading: rpm 3200
